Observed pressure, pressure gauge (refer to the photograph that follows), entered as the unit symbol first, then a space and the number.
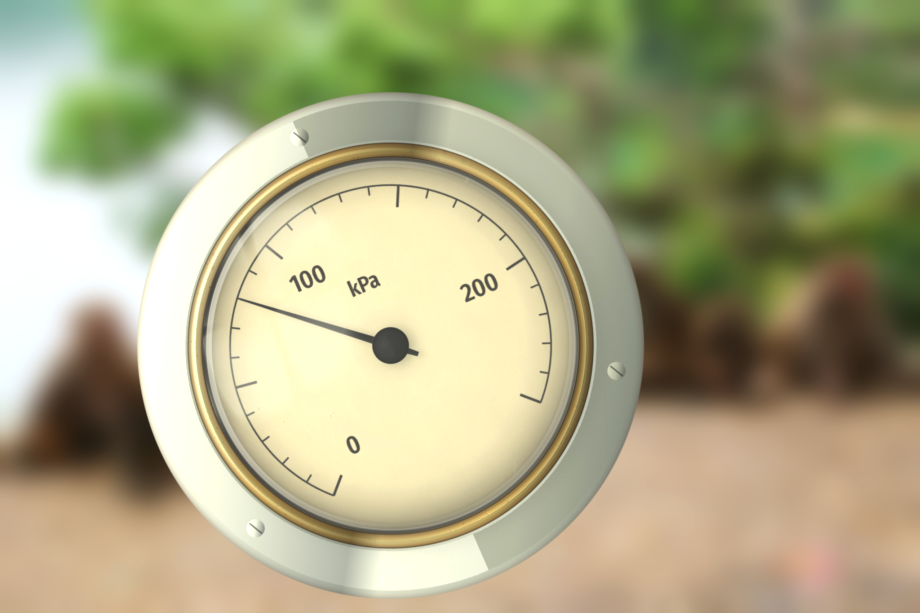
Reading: kPa 80
